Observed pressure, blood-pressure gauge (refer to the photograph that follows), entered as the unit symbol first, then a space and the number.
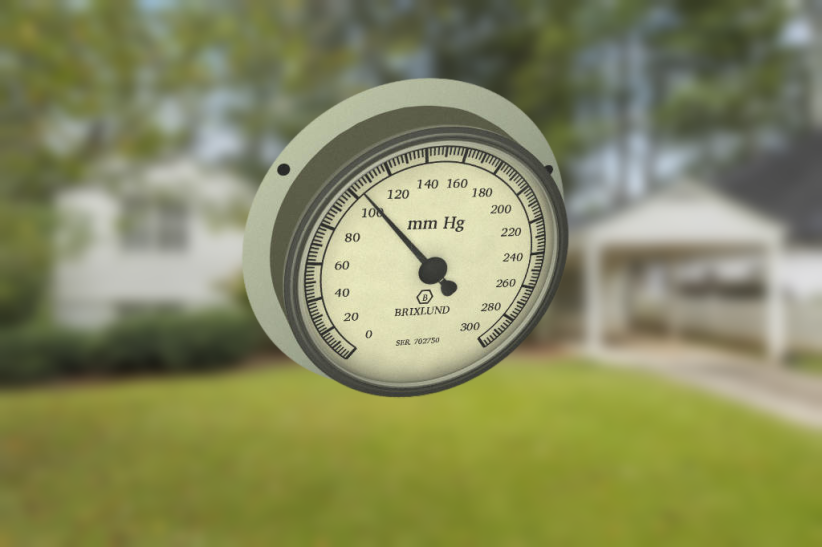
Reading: mmHg 104
